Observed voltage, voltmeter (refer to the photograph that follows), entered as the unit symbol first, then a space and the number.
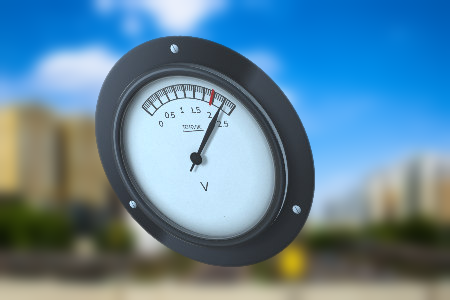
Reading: V 2.25
